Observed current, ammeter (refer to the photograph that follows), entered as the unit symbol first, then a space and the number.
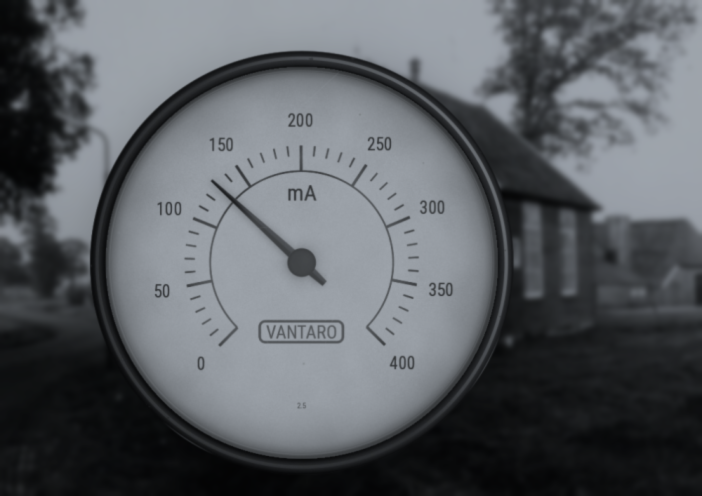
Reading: mA 130
